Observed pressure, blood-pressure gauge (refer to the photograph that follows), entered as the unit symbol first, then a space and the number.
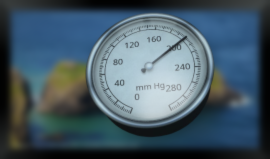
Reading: mmHg 200
